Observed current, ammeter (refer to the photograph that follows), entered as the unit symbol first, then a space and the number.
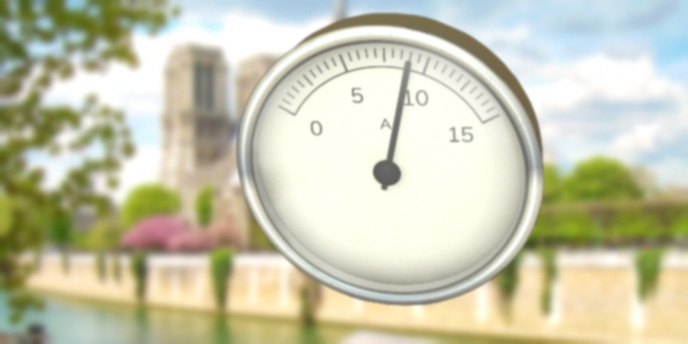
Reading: A 9
